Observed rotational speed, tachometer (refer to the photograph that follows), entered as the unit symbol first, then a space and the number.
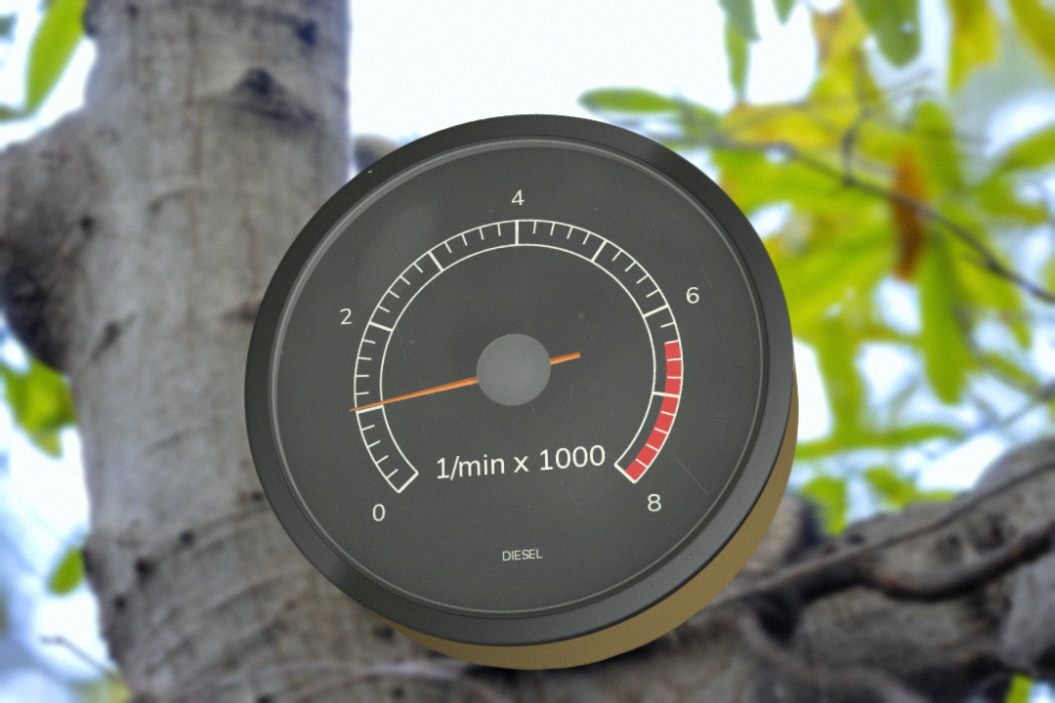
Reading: rpm 1000
